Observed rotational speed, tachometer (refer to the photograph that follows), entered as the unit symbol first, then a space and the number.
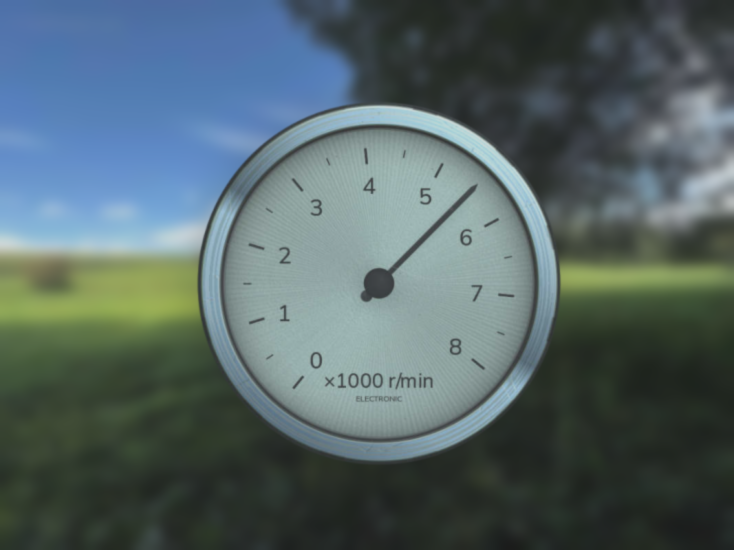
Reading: rpm 5500
